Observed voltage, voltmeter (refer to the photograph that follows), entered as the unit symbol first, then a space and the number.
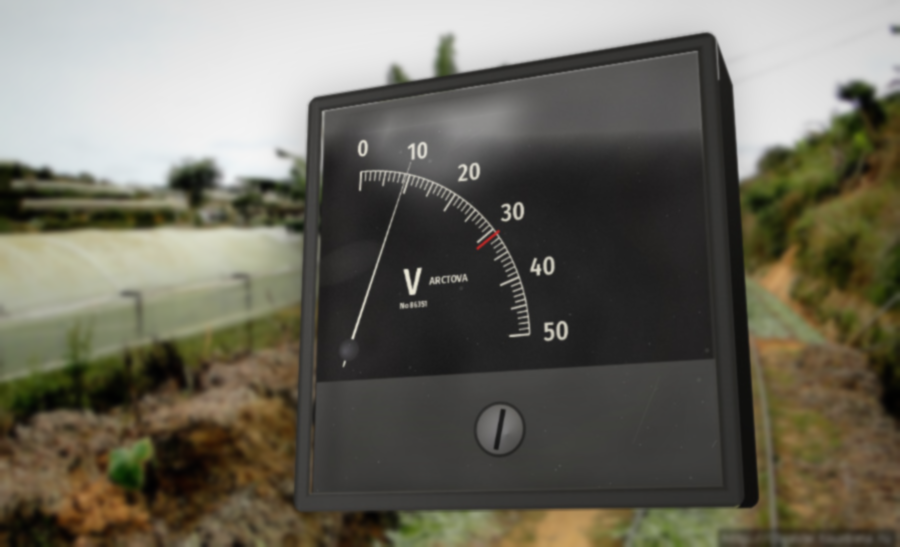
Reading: V 10
